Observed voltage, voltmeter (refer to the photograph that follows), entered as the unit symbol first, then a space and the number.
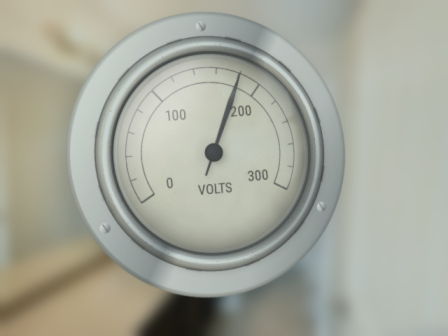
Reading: V 180
